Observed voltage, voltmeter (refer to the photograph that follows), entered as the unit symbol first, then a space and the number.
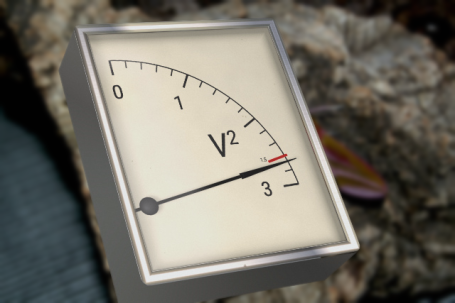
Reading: V 2.7
